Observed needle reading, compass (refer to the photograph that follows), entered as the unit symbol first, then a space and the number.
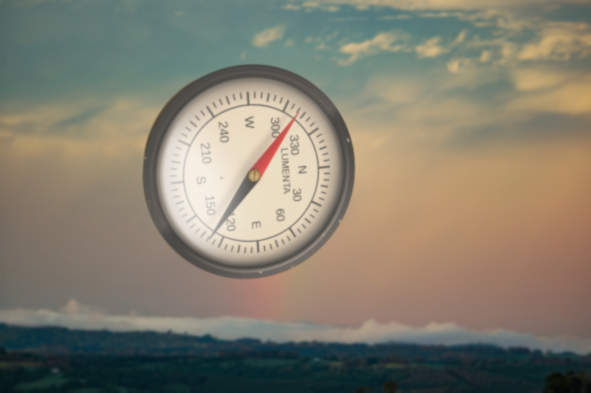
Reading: ° 310
